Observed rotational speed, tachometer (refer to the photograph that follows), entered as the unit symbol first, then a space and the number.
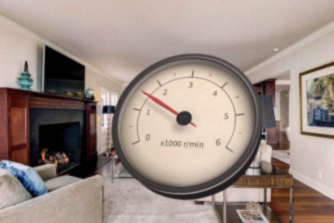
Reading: rpm 1500
